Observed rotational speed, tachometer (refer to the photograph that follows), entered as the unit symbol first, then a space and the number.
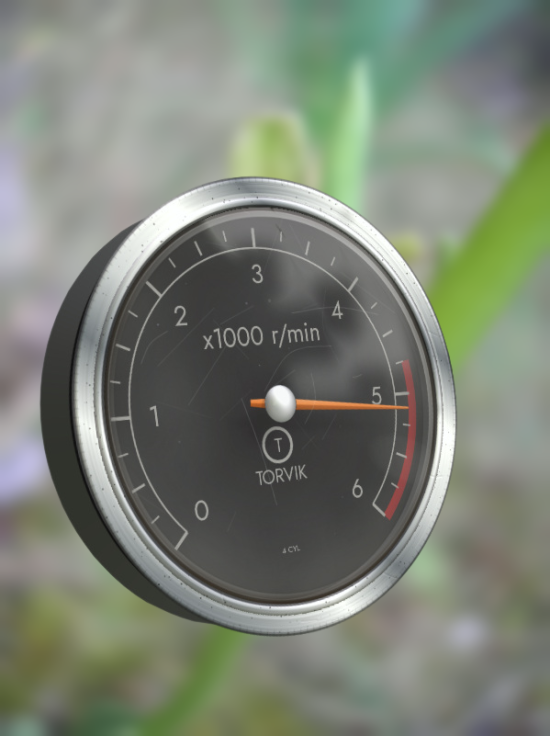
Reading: rpm 5125
